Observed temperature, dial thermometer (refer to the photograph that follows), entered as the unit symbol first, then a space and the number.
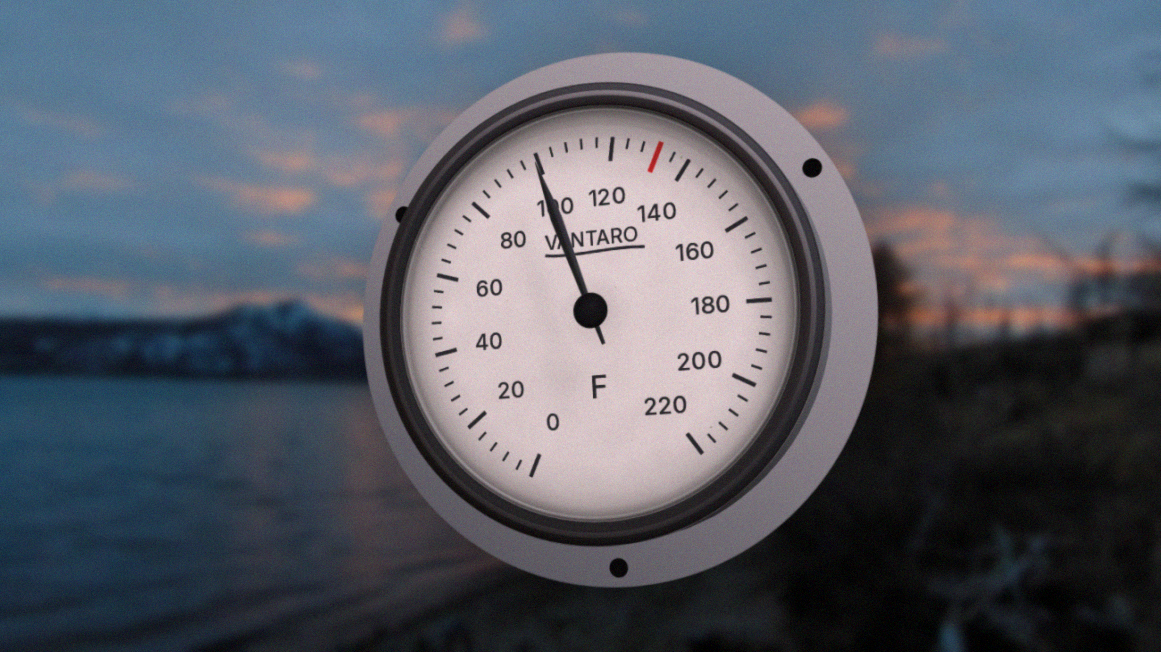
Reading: °F 100
